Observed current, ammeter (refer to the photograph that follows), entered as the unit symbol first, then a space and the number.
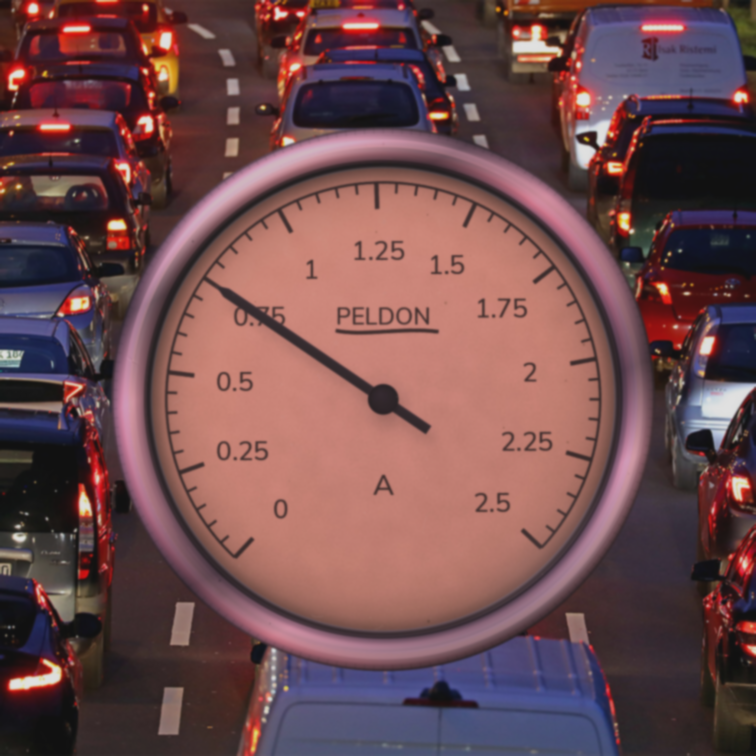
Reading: A 0.75
